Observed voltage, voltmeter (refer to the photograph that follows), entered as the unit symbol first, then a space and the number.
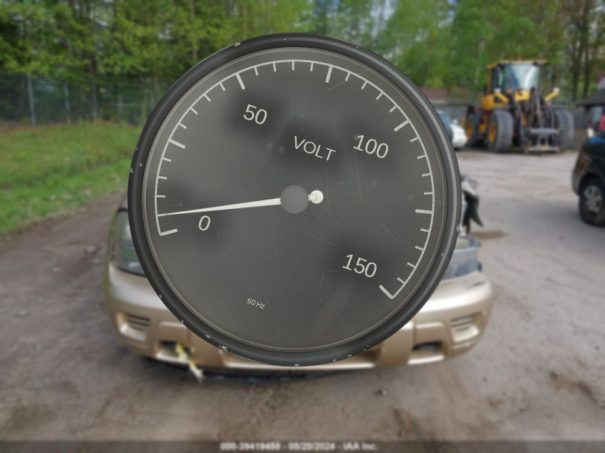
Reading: V 5
